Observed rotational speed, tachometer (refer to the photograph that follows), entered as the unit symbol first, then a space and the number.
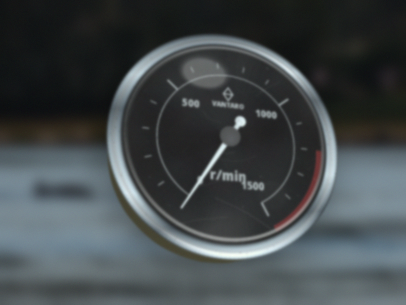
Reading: rpm 0
